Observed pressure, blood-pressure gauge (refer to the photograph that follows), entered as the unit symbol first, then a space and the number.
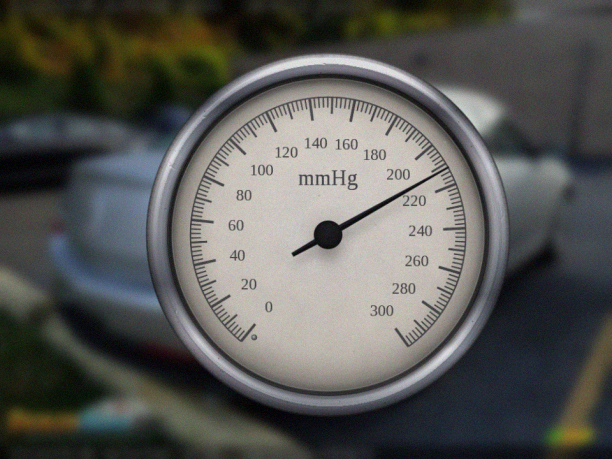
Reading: mmHg 212
